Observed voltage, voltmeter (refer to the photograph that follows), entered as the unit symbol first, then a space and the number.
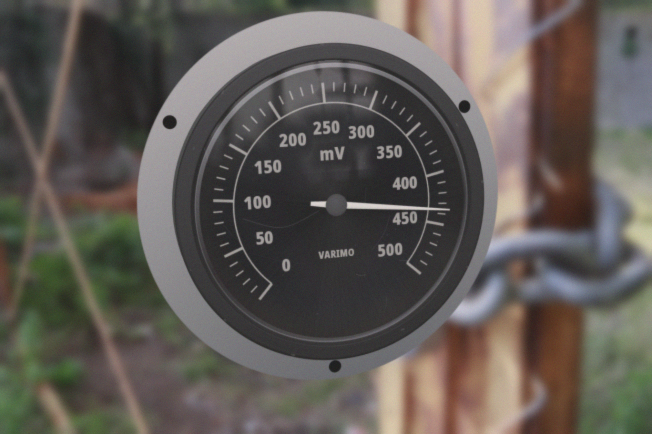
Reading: mV 435
